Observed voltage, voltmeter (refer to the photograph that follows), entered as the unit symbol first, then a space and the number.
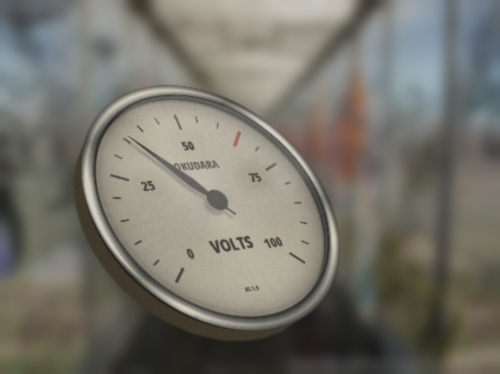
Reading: V 35
